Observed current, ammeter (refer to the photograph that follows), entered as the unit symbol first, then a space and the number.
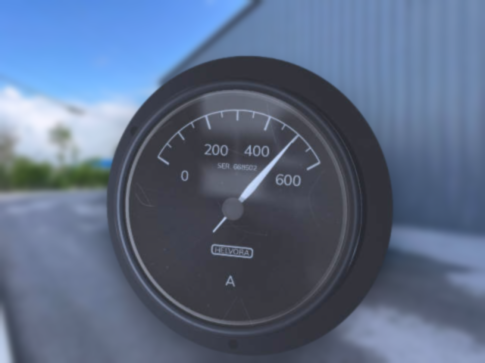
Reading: A 500
